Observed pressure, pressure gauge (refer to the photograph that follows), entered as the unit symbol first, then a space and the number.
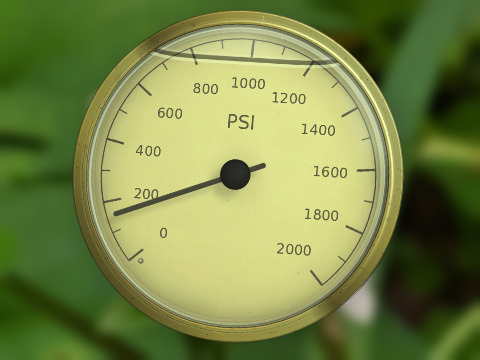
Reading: psi 150
